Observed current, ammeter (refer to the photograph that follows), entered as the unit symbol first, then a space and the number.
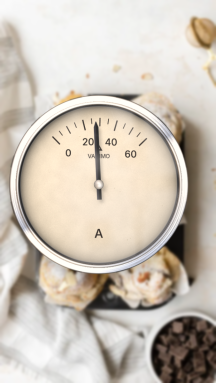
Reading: A 27.5
